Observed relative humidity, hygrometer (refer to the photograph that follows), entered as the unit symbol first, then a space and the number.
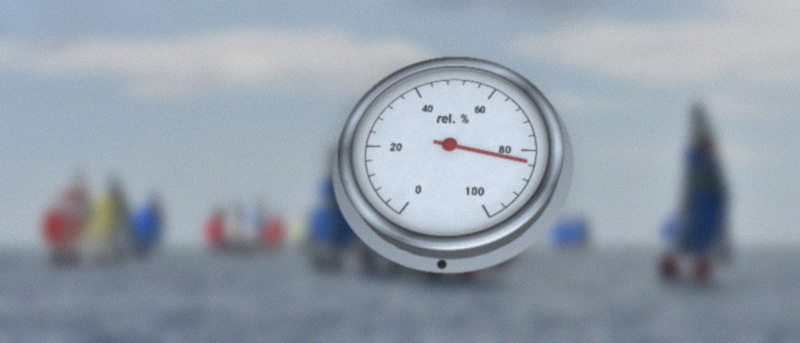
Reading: % 84
